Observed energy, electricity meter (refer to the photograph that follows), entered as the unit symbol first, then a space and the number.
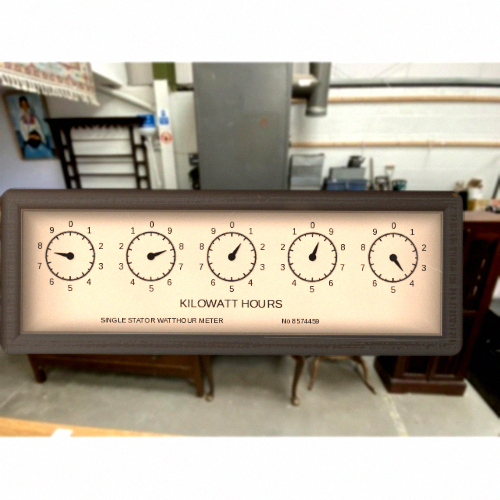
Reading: kWh 78094
